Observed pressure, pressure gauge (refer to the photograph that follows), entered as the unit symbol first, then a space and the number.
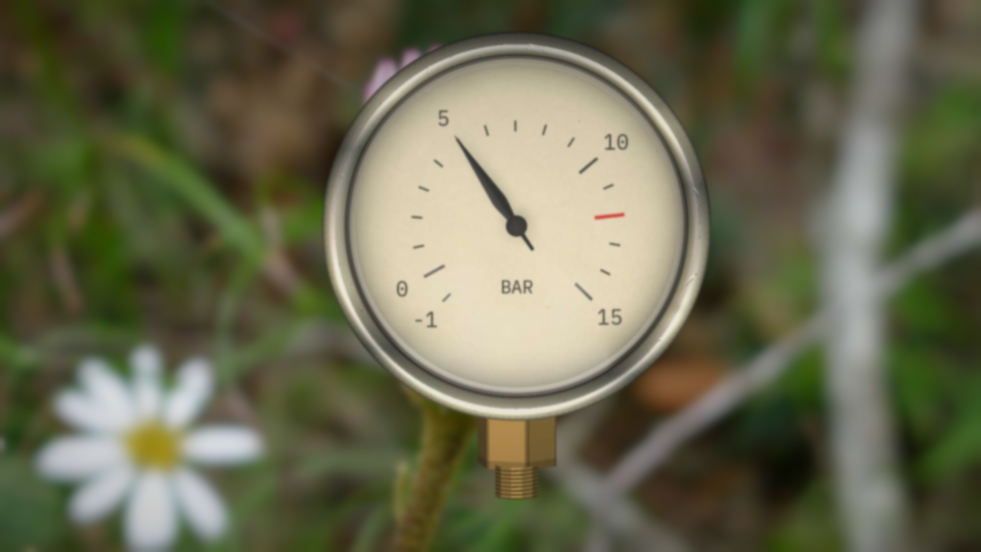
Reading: bar 5
